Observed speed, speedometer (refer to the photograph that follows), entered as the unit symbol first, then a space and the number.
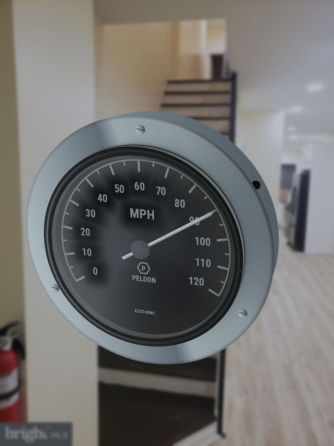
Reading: mph 90
